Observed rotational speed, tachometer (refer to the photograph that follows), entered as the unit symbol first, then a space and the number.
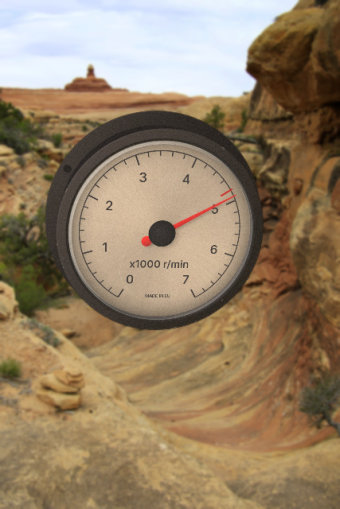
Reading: rpm 4900
